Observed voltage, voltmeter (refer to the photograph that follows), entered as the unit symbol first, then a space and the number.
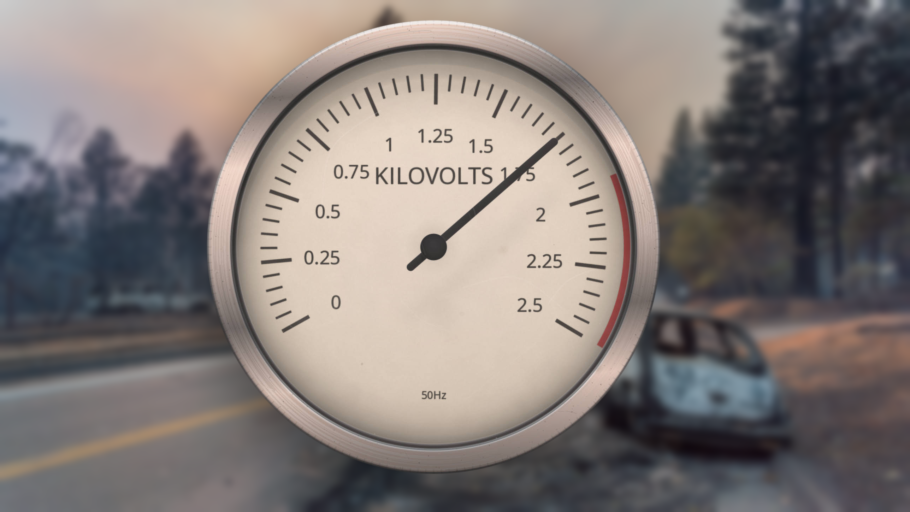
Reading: kV 1.75
